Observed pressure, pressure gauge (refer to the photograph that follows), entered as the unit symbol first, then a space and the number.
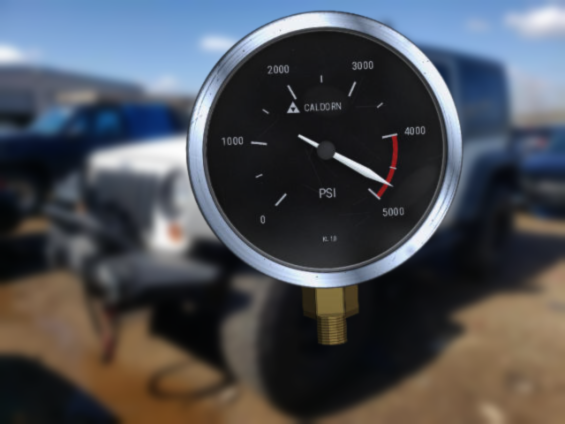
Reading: psi 4750
